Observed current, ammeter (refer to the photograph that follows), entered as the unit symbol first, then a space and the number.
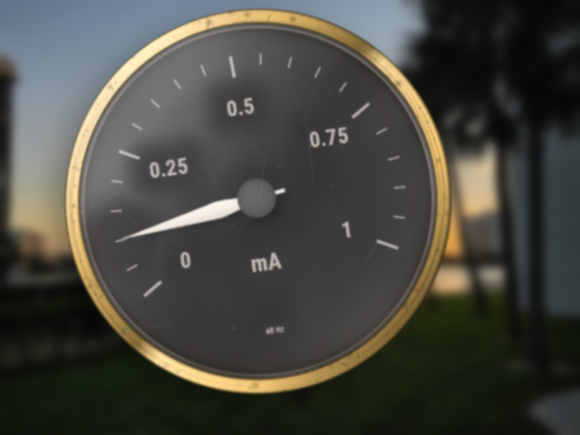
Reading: mA 0.1
